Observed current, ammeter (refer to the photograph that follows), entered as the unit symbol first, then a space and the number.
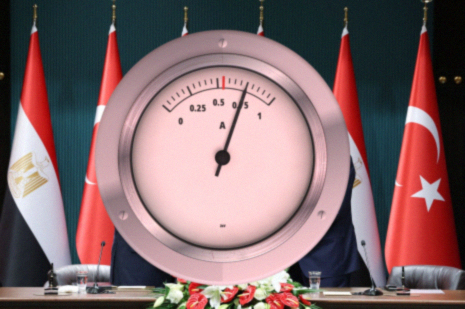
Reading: A 0.75
